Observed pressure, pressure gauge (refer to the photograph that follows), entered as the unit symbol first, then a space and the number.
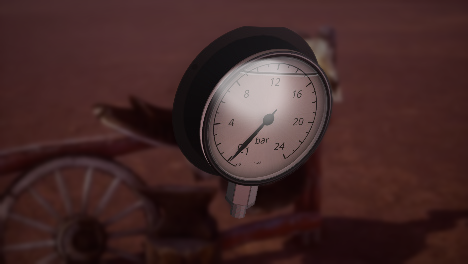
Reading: bar 0
